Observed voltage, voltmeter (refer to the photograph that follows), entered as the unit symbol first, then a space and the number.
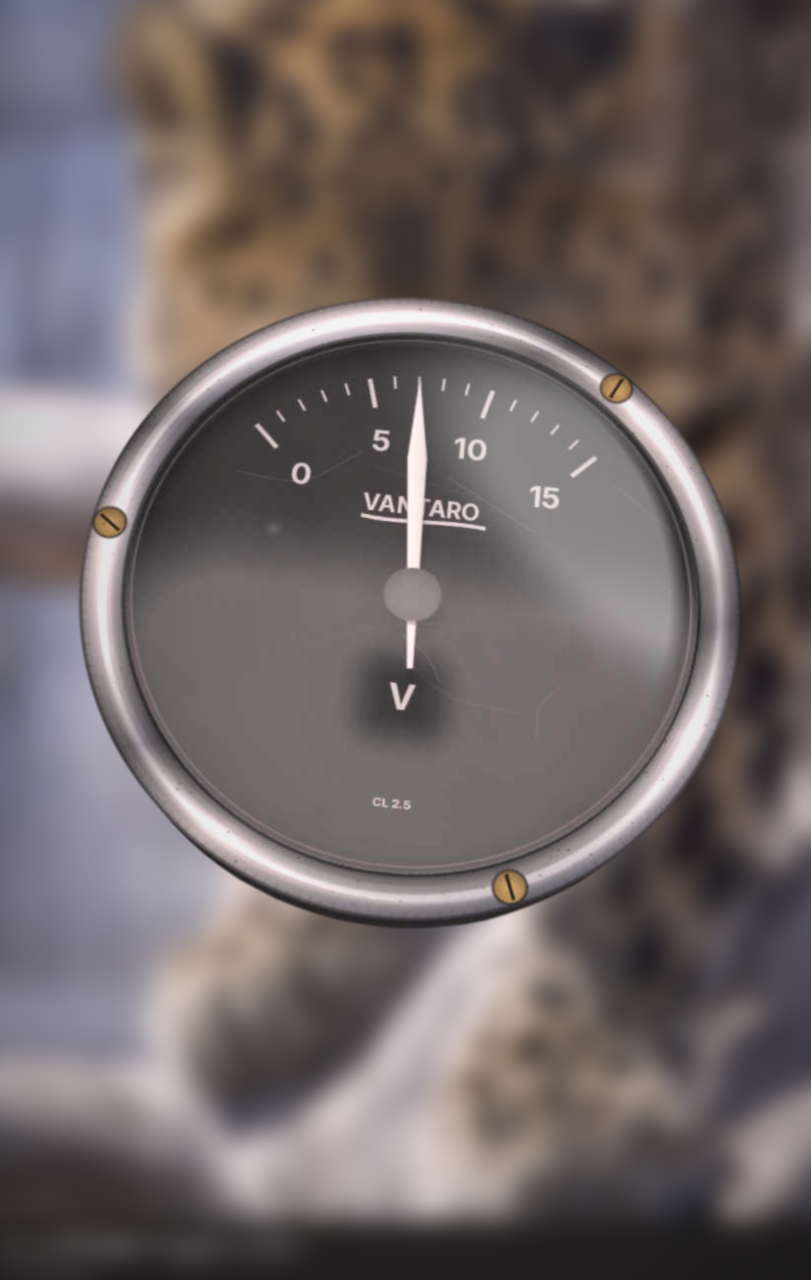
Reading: V 7
